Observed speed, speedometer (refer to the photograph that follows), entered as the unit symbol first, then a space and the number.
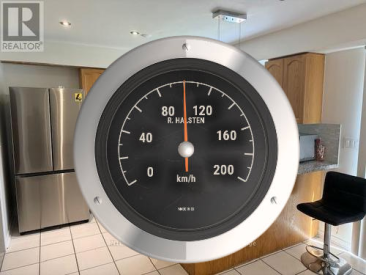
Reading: km/h 100
